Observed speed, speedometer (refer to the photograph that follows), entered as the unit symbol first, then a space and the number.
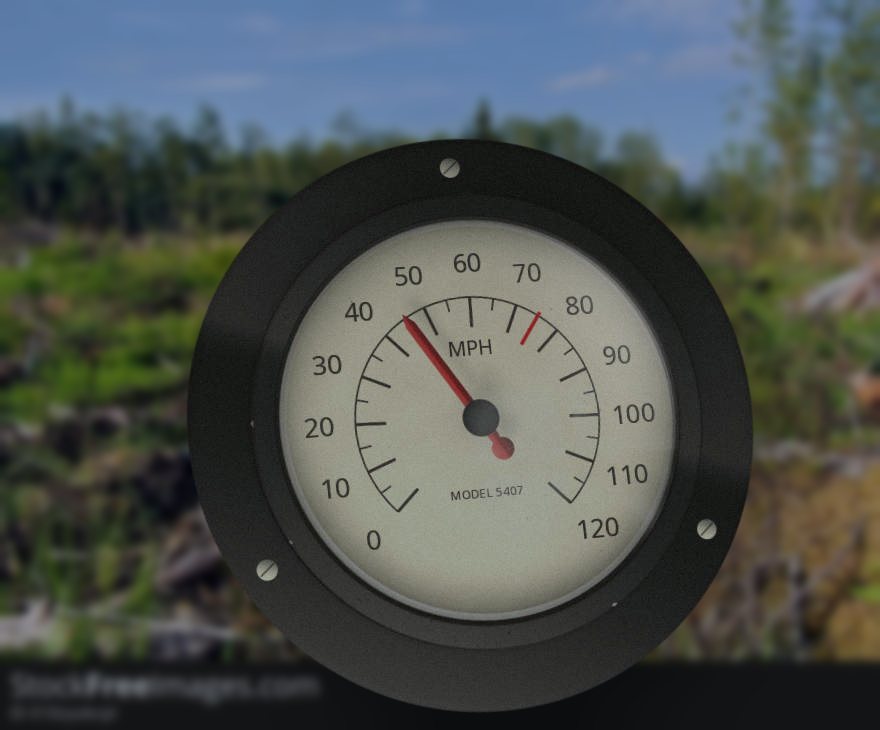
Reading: mph 45
